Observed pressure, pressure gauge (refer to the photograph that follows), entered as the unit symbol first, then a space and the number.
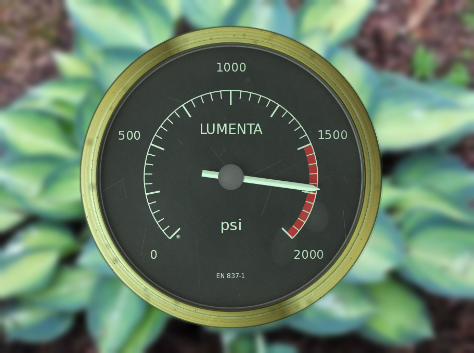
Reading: psi 1725
